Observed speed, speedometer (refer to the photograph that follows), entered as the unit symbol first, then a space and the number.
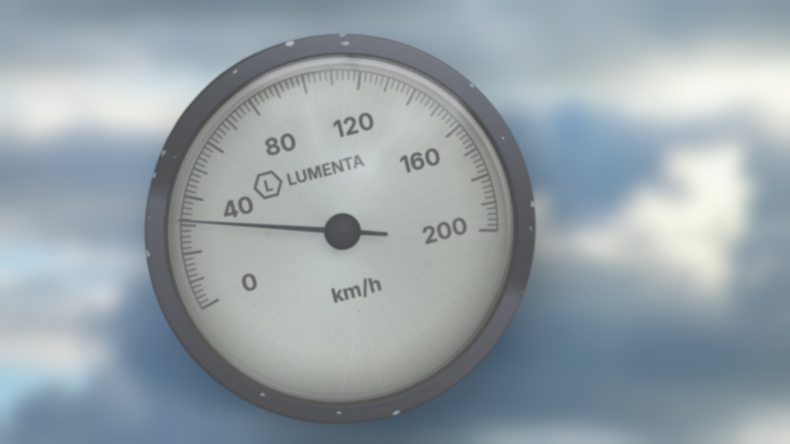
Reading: km/h 32
